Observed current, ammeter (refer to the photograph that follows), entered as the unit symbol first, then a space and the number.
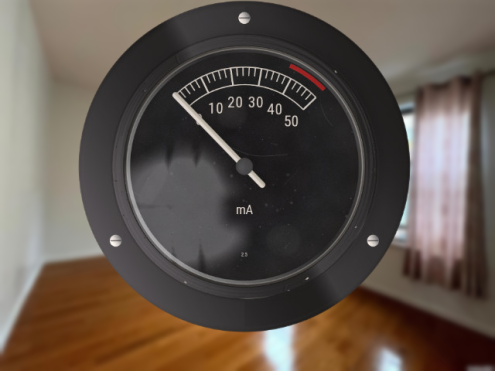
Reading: mA 0
